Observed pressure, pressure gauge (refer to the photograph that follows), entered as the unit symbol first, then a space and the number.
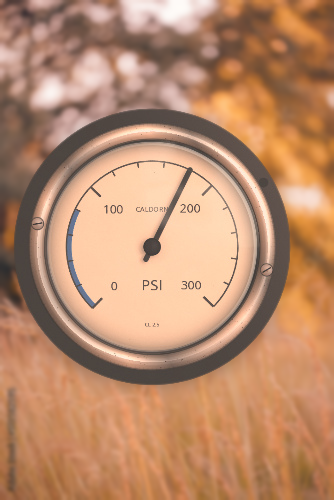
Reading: psi 180
